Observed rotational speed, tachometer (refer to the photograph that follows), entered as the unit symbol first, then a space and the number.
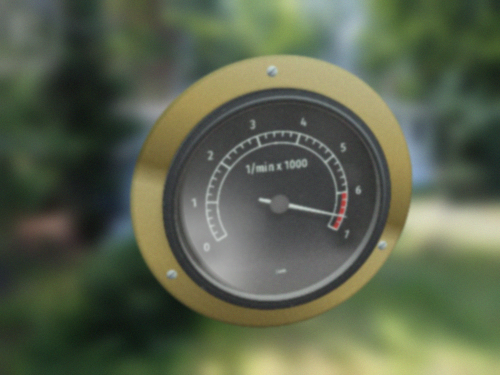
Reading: rpm 6600
